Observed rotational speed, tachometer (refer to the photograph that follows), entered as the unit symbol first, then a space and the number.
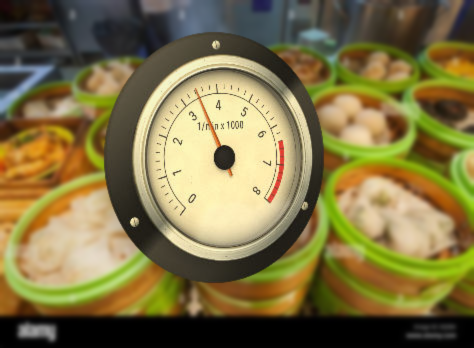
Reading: rpm 3400
